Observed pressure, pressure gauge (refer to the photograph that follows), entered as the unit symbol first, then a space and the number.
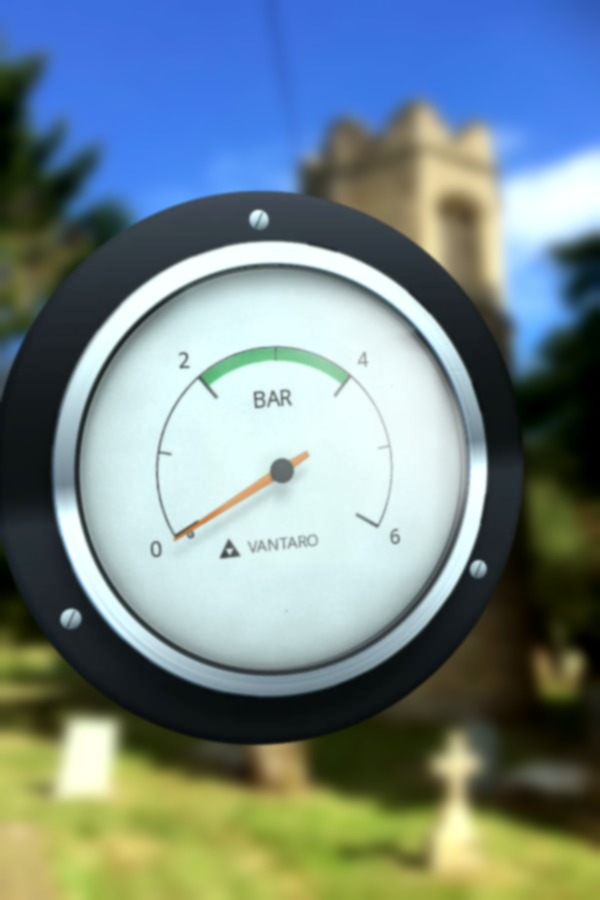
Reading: bar 0
